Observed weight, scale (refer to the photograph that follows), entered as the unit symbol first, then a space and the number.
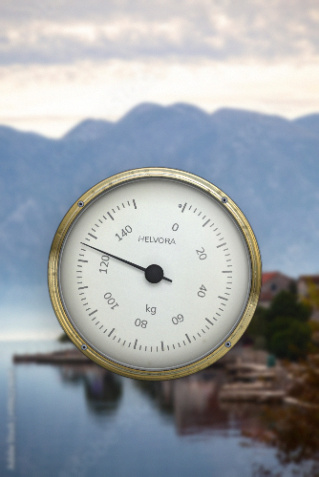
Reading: kg 126
